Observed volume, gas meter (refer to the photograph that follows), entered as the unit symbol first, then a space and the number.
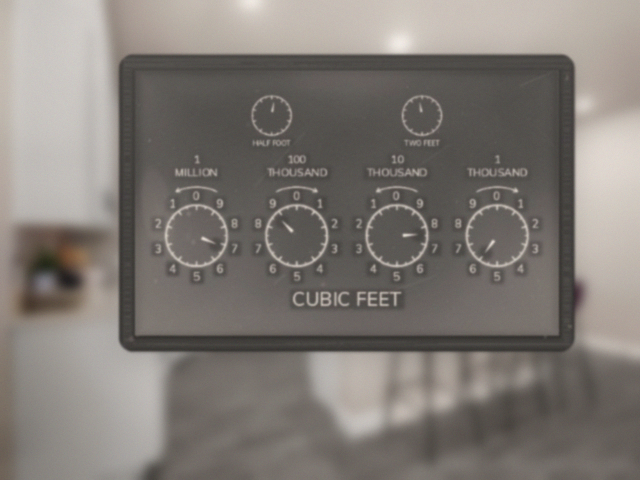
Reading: ft³ 687600
